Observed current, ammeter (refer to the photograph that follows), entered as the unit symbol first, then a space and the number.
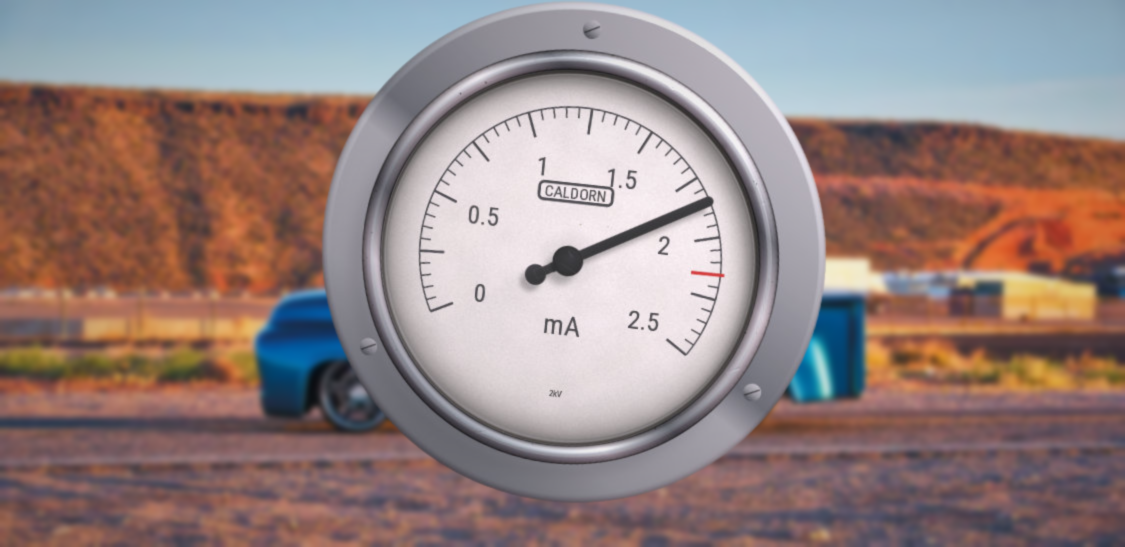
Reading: mA 1.85
